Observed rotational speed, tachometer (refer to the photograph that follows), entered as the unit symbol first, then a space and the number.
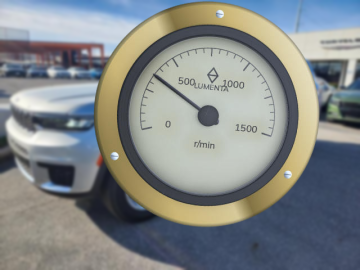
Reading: rpm 350
